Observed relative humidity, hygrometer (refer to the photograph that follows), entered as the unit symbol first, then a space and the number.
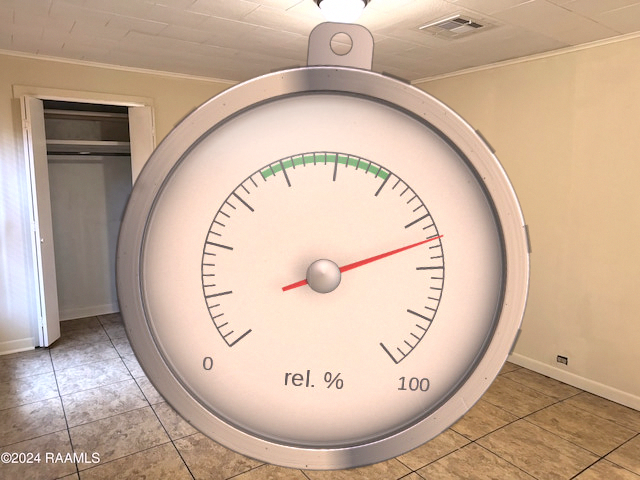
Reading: % 74
